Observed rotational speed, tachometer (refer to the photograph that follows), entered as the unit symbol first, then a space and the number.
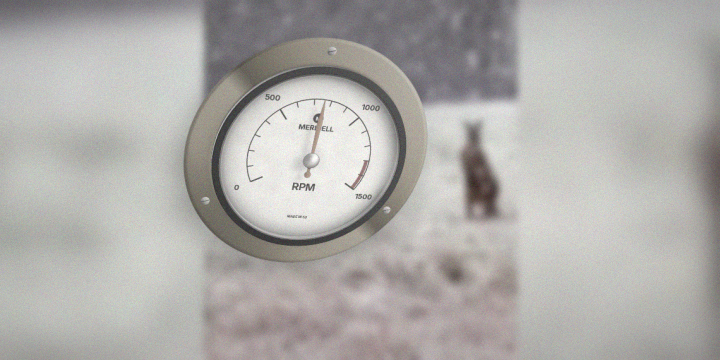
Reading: rpm 750
